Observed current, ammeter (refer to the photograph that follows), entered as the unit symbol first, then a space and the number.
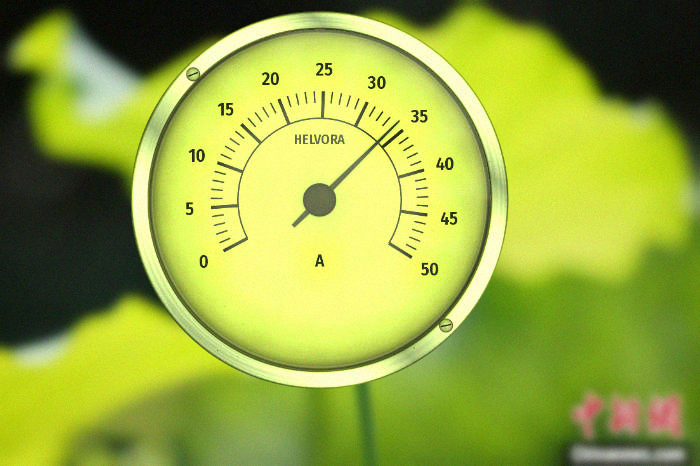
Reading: A 34
